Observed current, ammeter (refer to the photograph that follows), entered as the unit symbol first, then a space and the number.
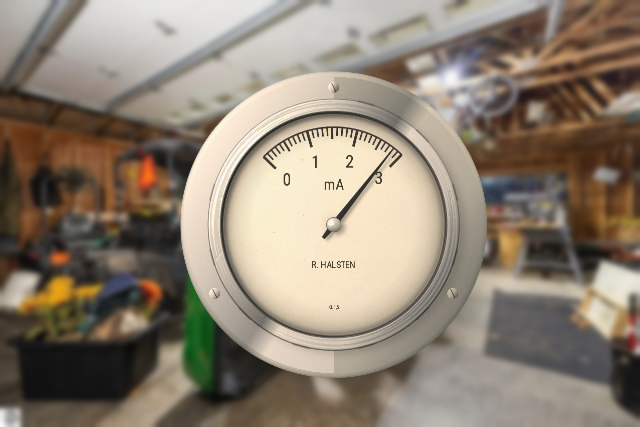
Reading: mA 2.8
